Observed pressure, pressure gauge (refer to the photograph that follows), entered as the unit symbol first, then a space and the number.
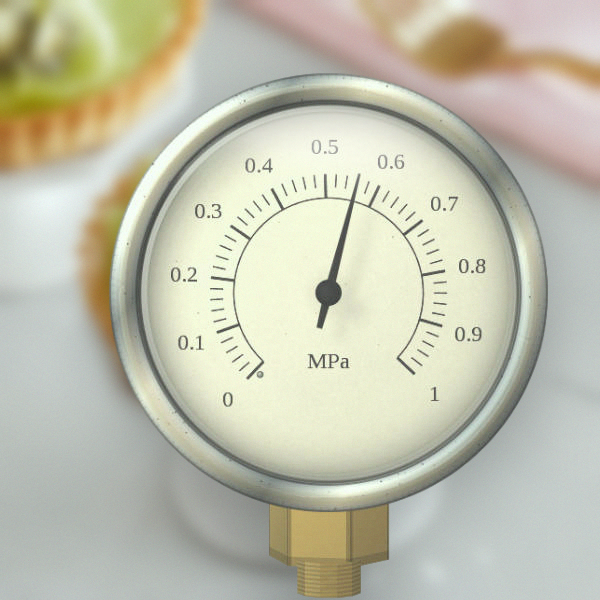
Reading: MPa 0.56
